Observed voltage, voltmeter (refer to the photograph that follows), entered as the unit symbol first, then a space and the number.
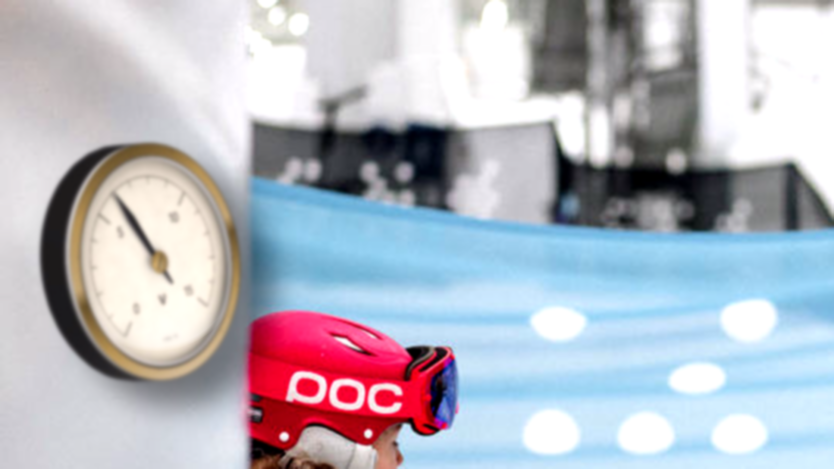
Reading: V 6
